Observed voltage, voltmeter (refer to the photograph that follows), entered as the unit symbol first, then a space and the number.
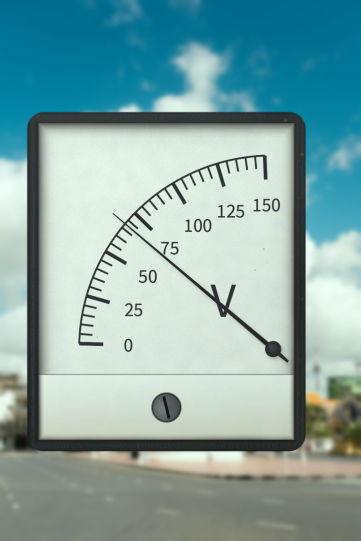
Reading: V 67.5
